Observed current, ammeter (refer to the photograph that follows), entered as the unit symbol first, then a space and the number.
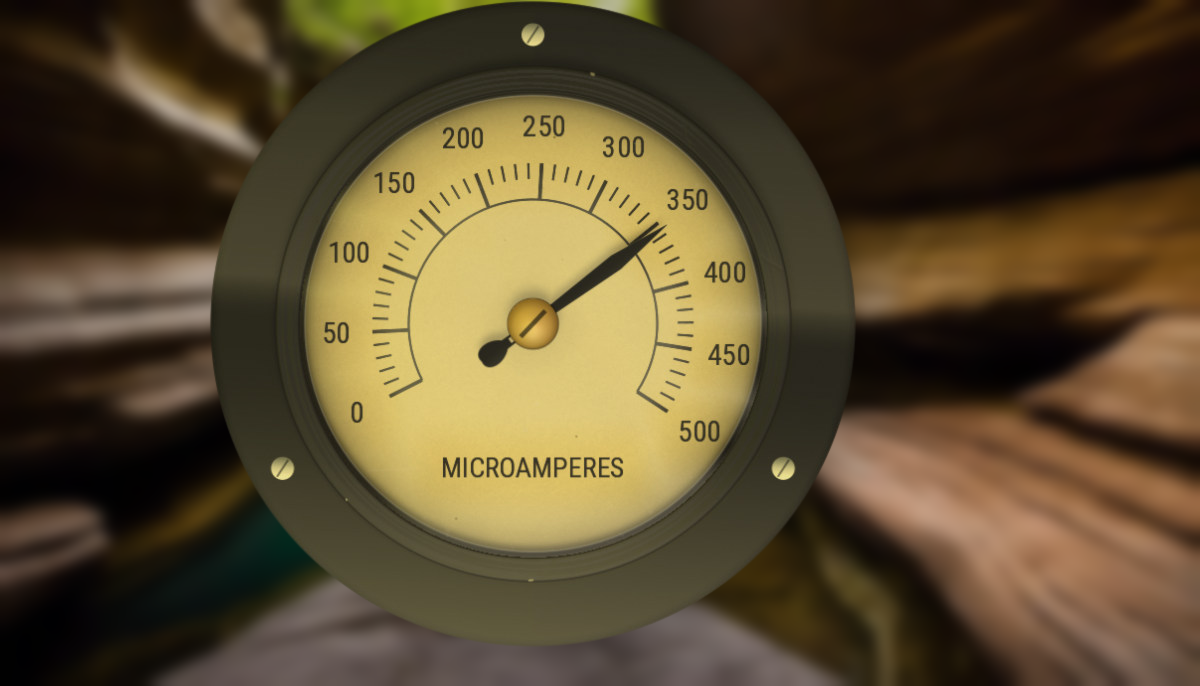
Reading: µA 355
